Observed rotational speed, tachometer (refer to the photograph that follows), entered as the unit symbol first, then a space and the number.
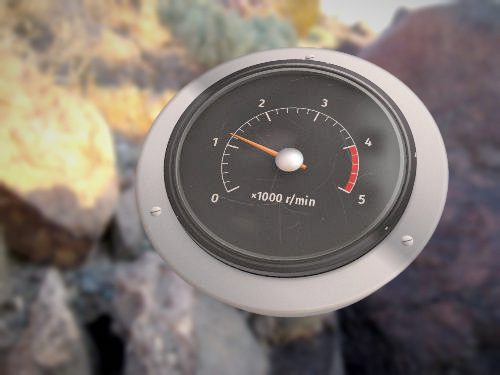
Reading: rpm 1200
